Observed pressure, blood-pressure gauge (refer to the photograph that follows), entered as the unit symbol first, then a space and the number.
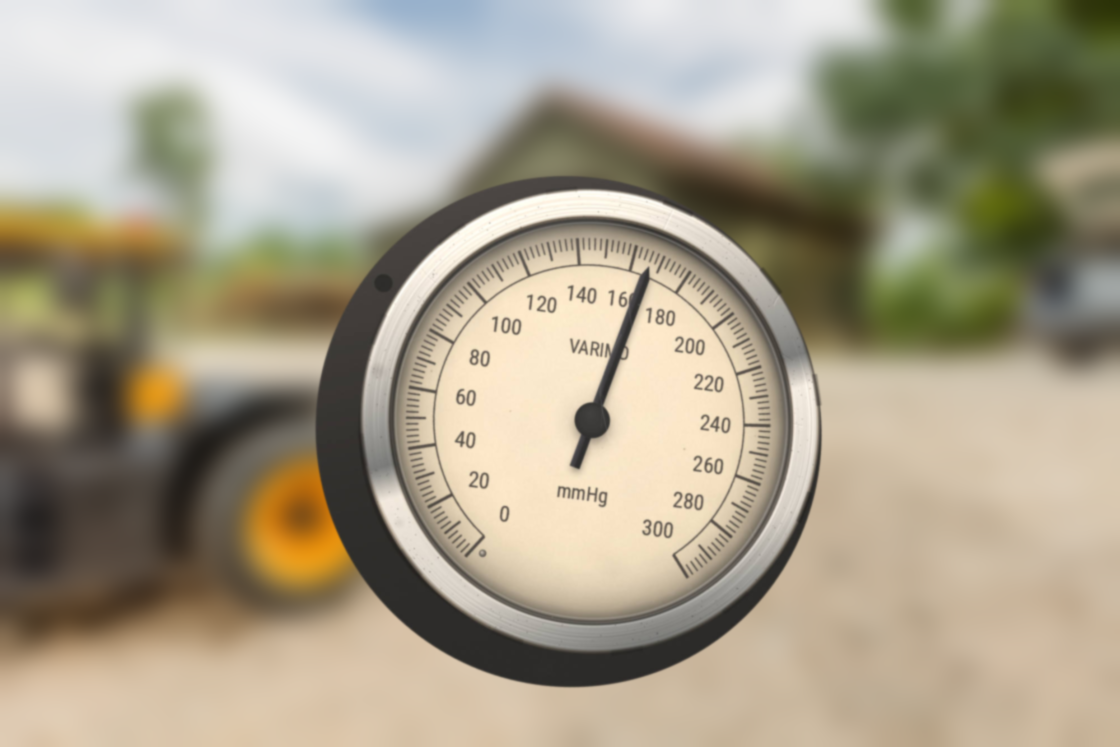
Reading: mmHg 166
